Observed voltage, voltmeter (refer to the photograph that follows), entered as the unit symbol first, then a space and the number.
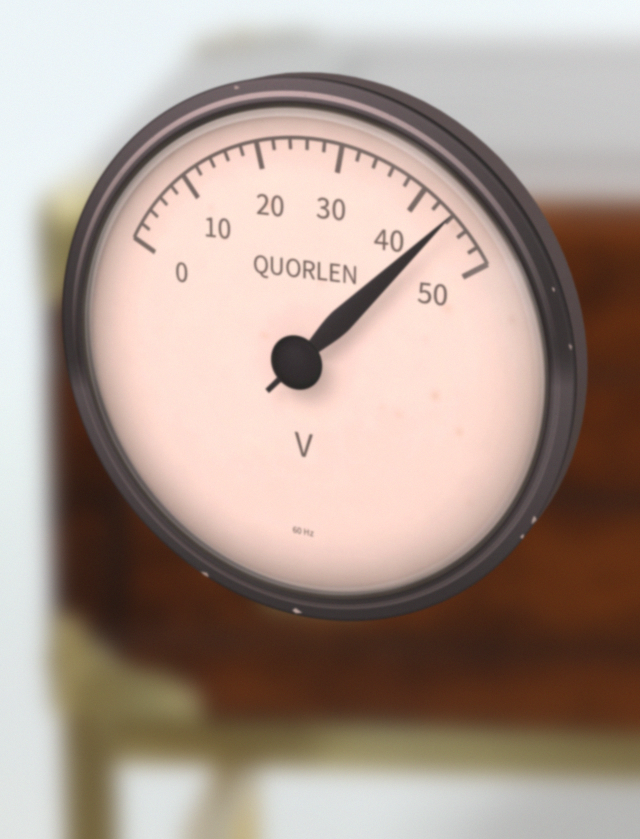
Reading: V 44
